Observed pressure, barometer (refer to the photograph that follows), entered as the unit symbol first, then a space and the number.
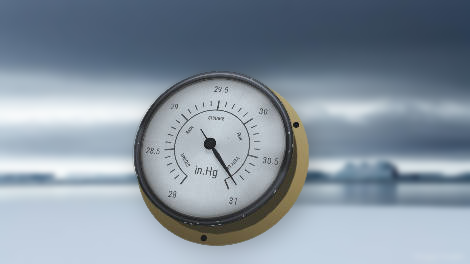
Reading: inHg 30.9
